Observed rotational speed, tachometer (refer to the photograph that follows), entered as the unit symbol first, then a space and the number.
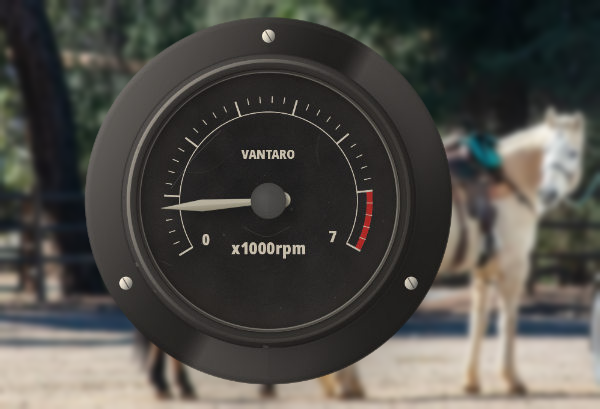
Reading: rpm 800
